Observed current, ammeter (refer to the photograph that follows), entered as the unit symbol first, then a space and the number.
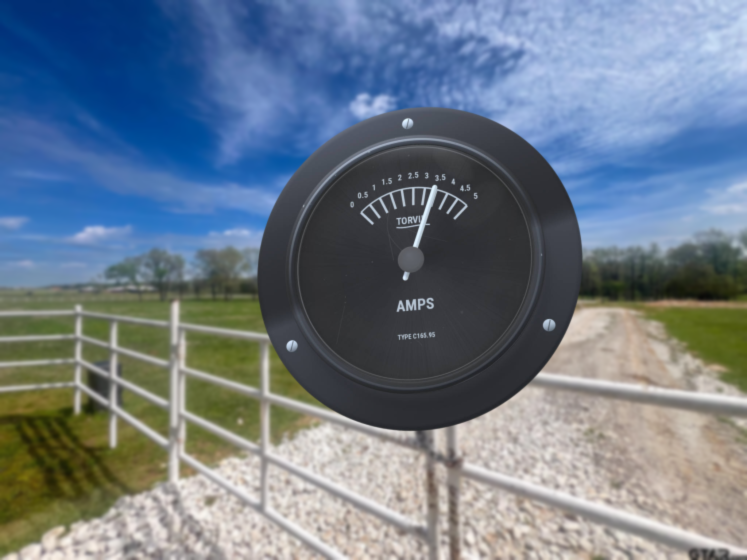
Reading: A 3.5
